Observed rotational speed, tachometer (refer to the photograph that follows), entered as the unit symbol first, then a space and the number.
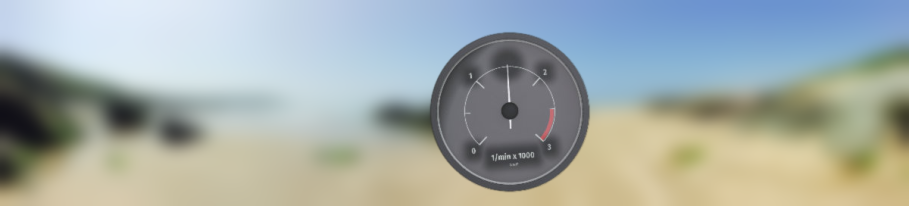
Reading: rpm 1500
